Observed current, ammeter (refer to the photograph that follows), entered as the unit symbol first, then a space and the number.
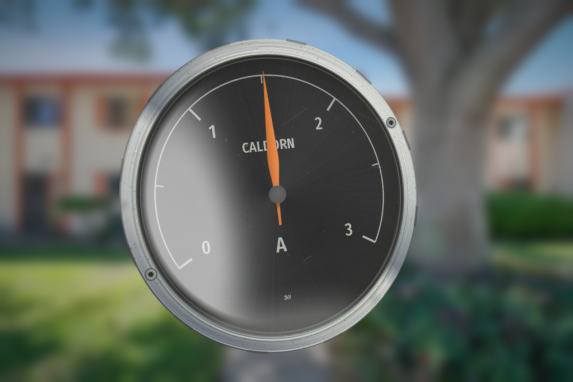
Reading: A 1.5
